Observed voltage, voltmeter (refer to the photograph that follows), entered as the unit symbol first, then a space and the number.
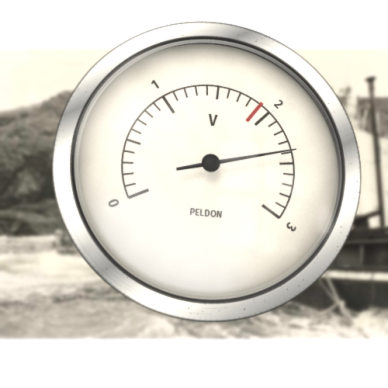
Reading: V 2.4
